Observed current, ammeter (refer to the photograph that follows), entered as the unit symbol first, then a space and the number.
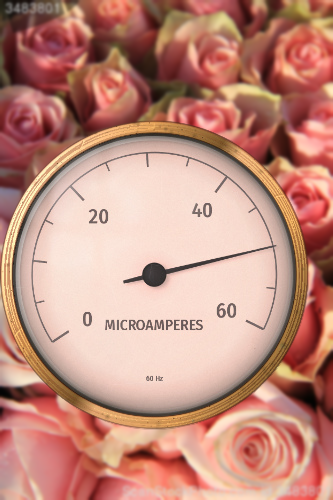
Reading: µA 50
